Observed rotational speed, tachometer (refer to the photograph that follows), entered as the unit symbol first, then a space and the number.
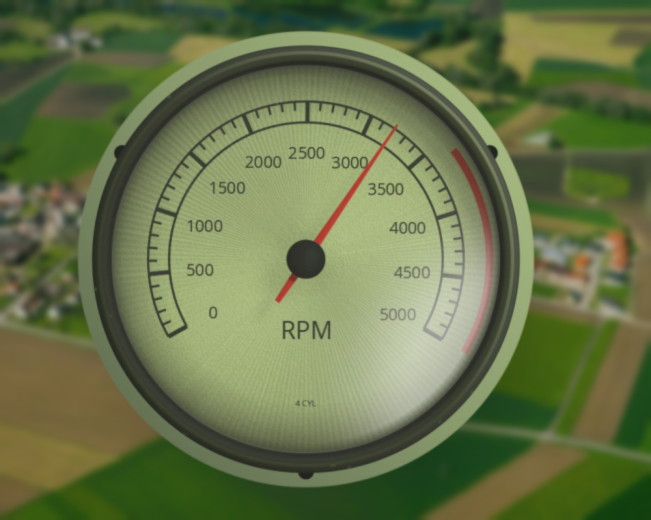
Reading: rpm 3200
